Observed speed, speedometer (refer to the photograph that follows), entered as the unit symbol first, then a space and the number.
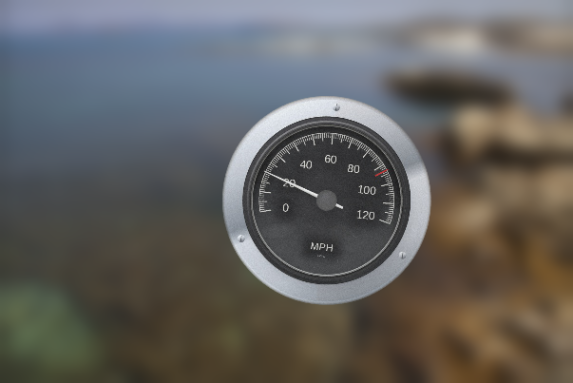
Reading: mph 20
